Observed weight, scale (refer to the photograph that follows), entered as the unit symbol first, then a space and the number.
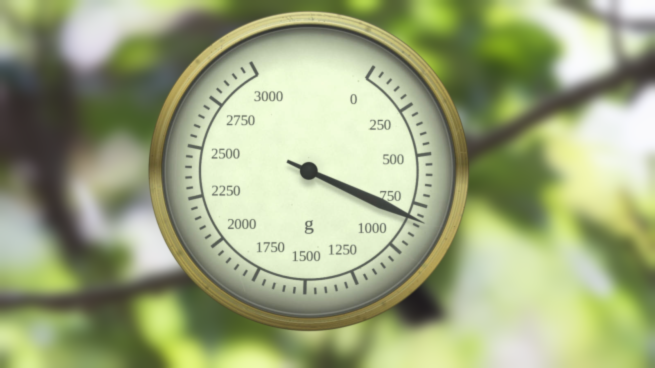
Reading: g 825
